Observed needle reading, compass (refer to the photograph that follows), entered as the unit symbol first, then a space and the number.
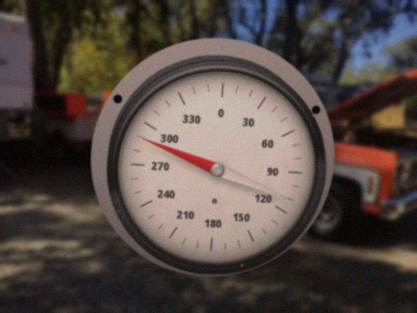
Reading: ° 290
